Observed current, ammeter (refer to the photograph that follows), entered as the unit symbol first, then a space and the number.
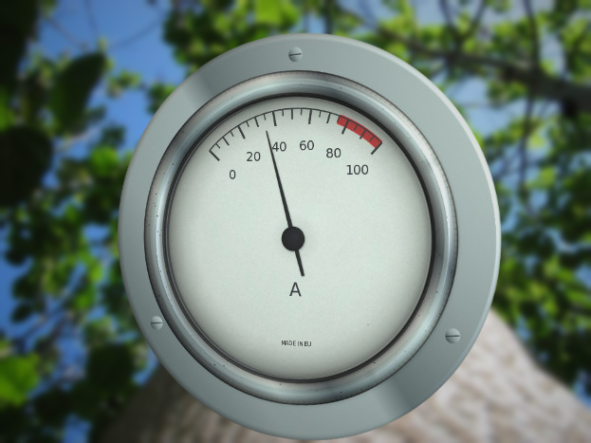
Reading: A 35
